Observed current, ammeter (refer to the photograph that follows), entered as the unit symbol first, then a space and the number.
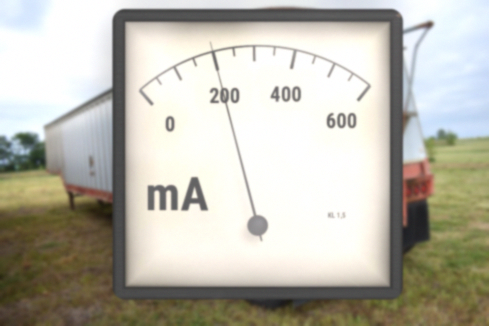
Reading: mA 200
